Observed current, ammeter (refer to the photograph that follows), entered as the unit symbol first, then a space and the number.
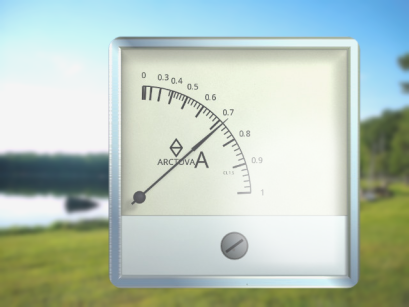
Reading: A 0.72
